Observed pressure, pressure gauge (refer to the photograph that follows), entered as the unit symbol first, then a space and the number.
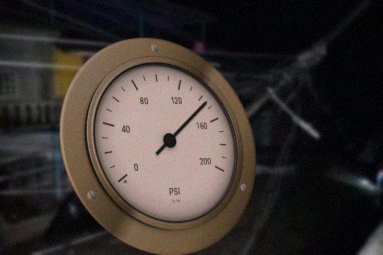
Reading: psi 145
